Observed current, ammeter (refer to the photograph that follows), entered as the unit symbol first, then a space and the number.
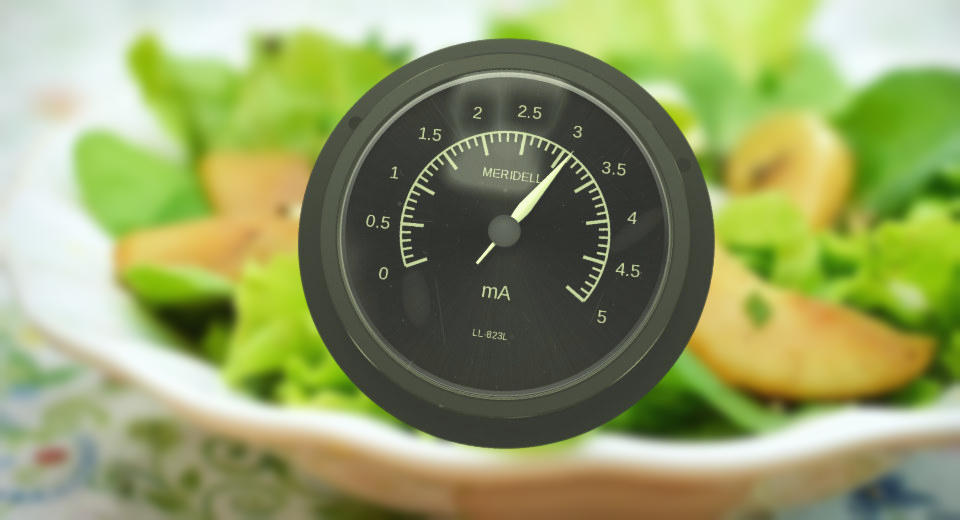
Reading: mA 3.1
